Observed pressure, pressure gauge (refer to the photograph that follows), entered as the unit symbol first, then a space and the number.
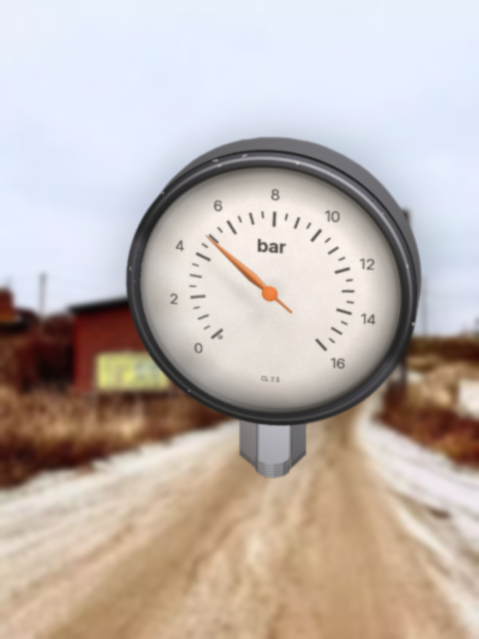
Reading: bar 5
